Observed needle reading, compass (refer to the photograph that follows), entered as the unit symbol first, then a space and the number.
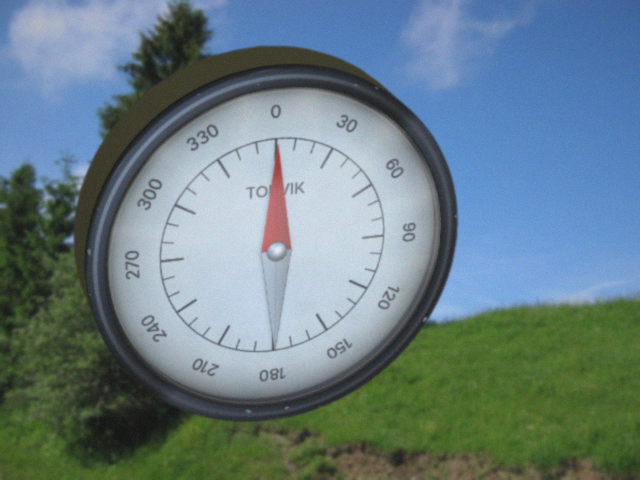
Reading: ° 0
